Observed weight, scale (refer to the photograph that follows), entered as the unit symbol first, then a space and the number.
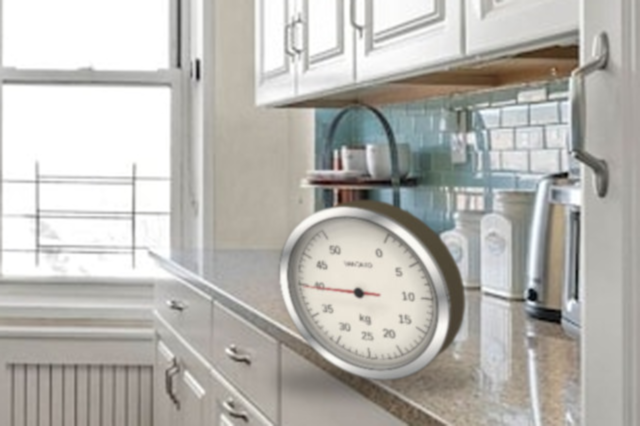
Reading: kg 40
